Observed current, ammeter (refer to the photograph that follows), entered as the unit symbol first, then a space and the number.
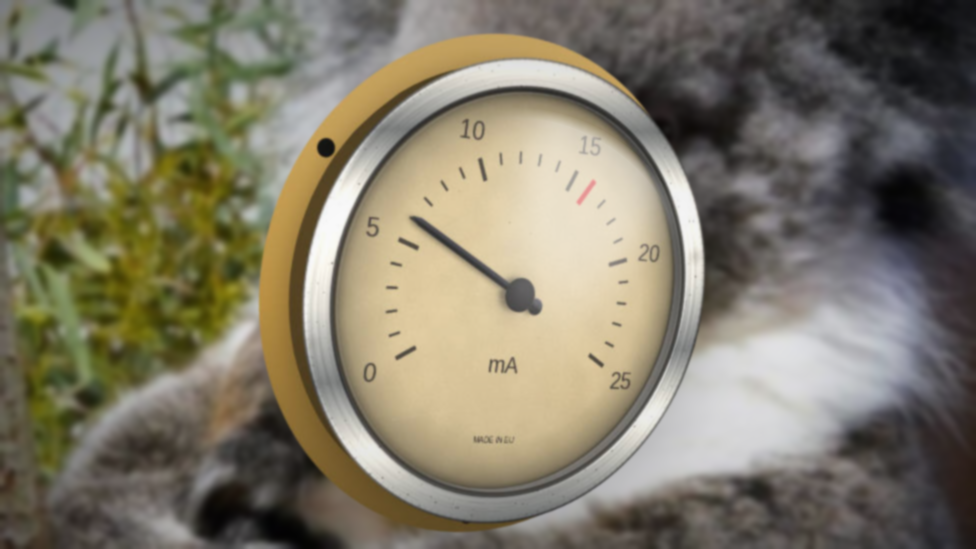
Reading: mA 6
